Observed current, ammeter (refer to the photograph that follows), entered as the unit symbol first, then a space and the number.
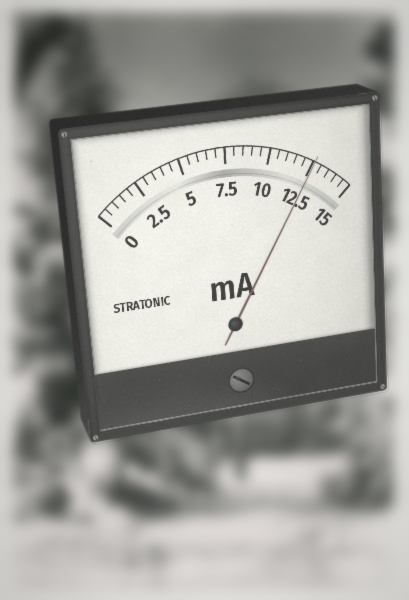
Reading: mA 12.5
